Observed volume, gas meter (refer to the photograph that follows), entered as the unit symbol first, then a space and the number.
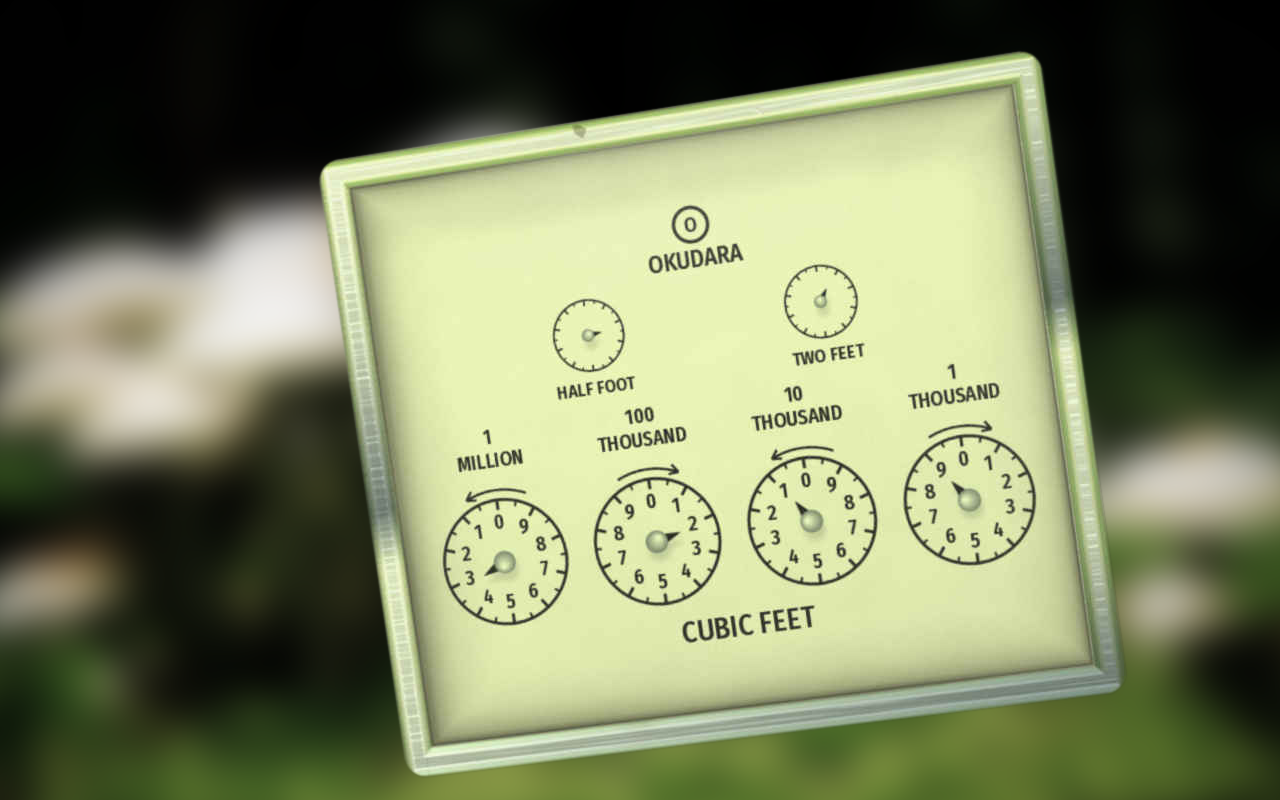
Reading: ft³ 320900
